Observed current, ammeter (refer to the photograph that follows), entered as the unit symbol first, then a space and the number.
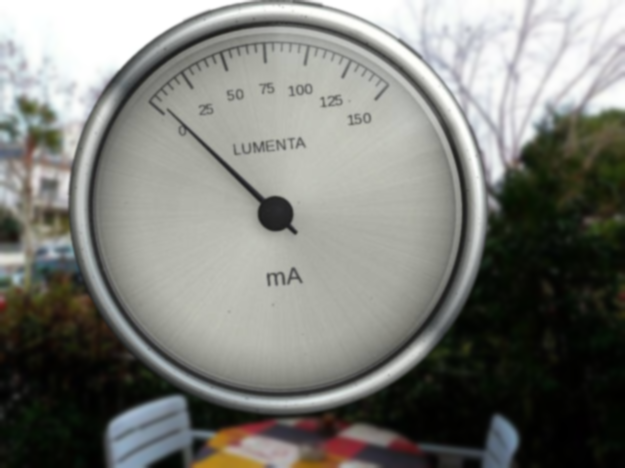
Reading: mA 5
